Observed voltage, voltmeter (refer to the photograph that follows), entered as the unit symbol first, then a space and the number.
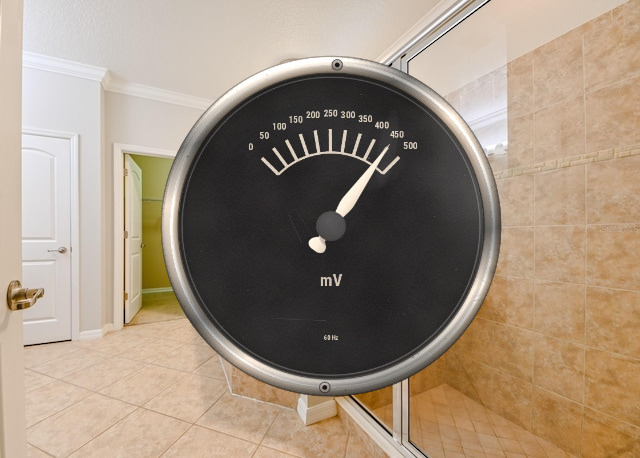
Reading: mV 450
